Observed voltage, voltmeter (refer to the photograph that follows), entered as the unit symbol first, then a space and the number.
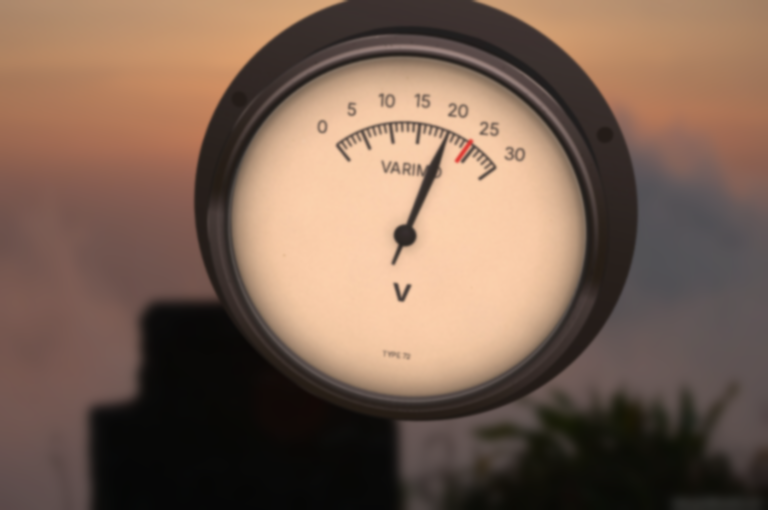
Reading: V 20
